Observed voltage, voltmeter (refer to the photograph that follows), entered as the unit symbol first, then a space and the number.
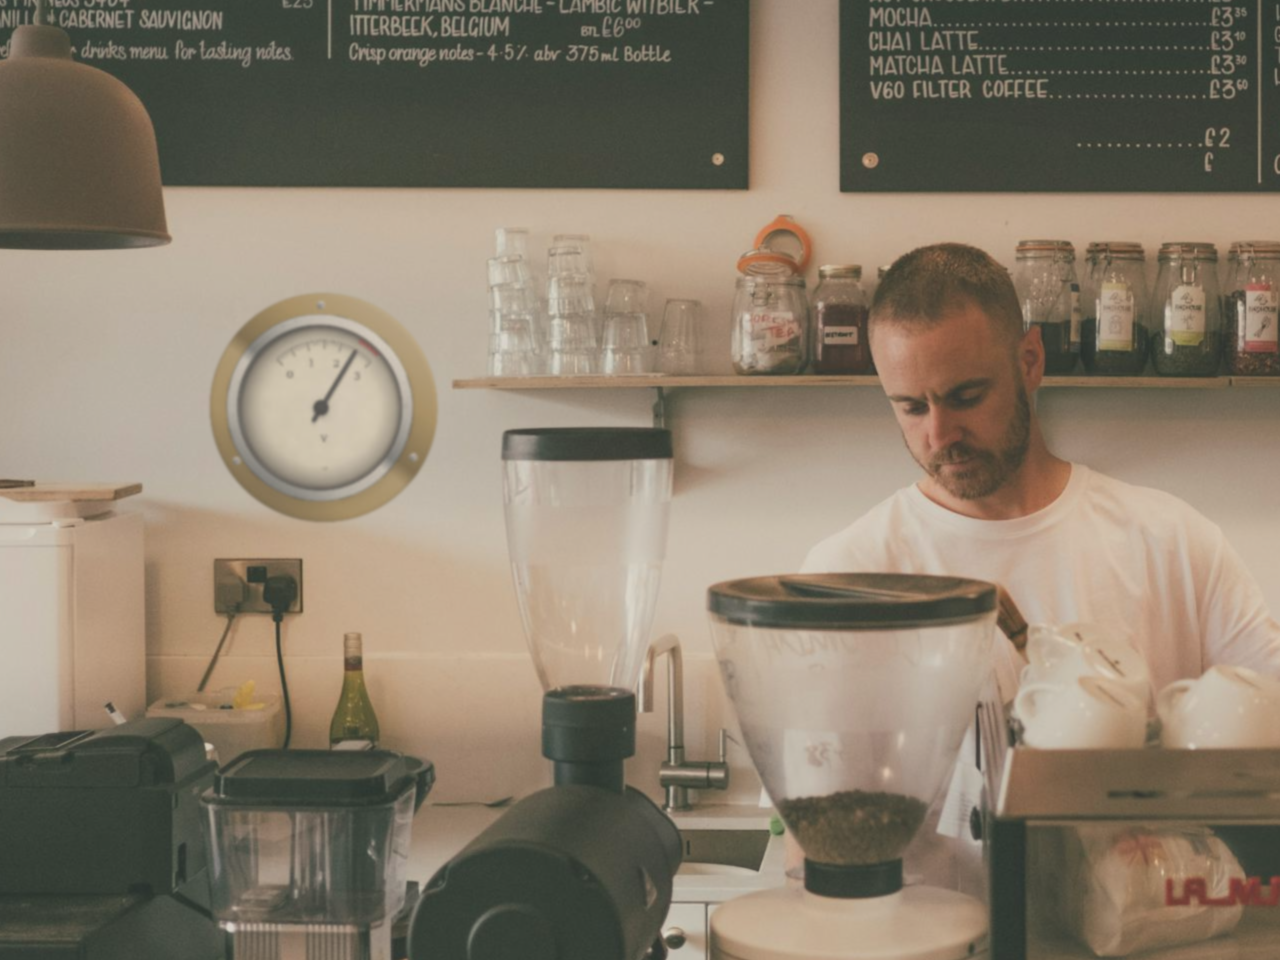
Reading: V 2.5
